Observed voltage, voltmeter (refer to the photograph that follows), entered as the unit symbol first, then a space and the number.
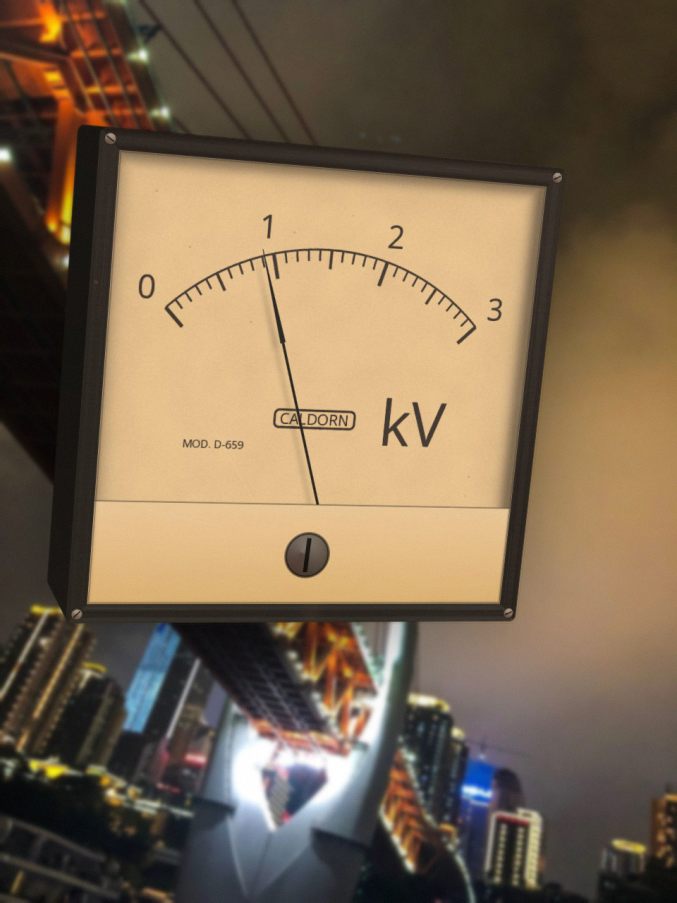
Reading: kV 0.9
